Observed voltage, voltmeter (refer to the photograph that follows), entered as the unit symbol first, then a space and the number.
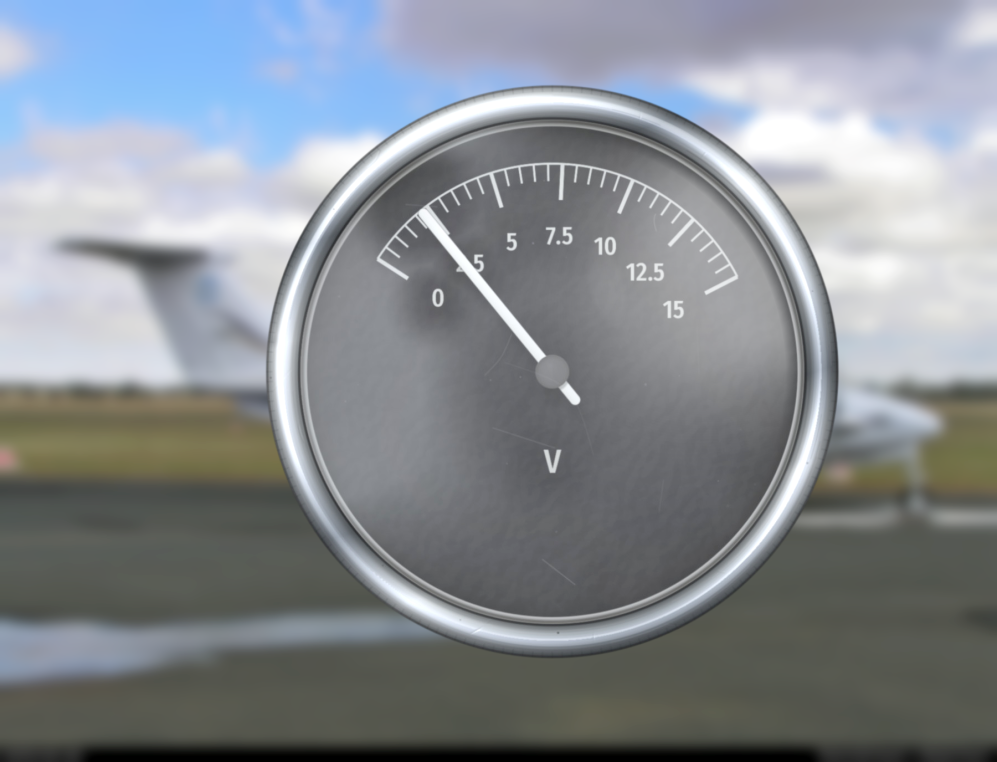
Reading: V 2.25
